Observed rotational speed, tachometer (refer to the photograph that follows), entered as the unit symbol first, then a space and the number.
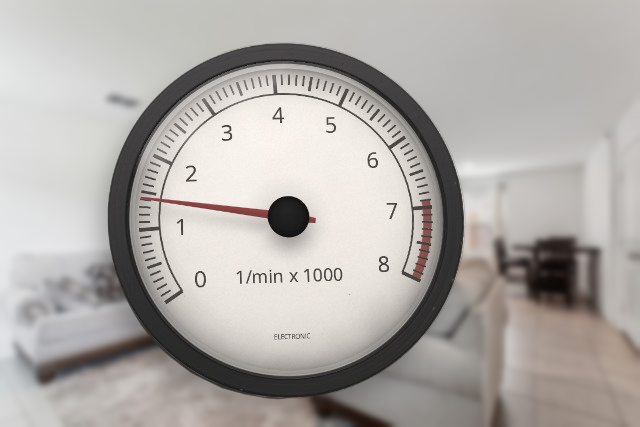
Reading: rpm 1400
